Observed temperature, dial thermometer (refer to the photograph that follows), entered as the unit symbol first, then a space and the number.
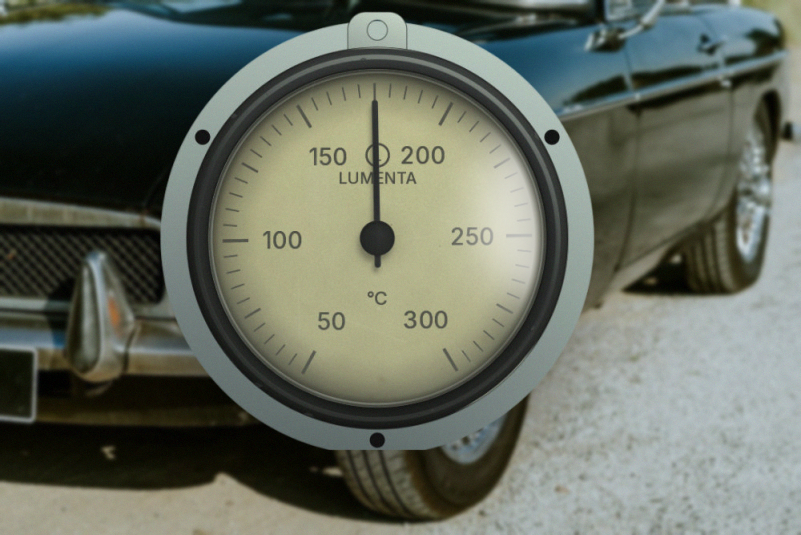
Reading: °C 175
